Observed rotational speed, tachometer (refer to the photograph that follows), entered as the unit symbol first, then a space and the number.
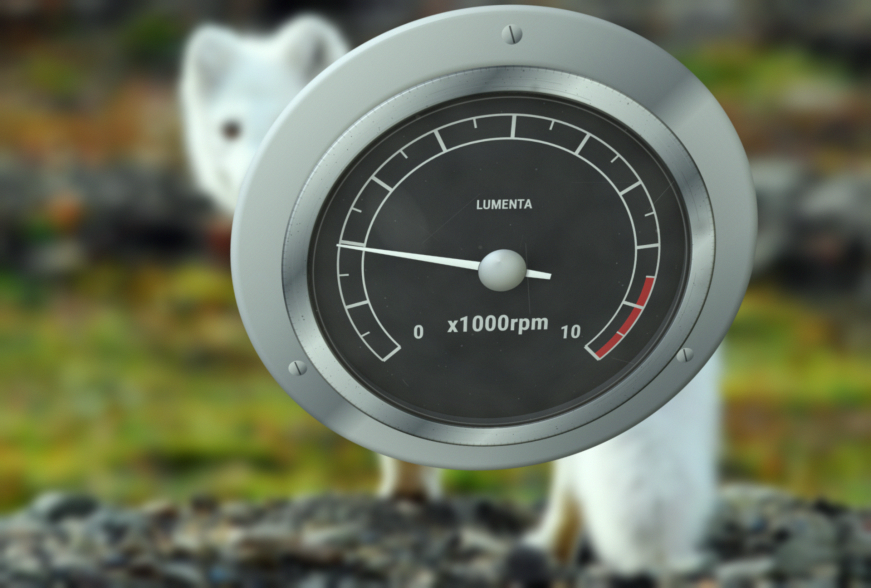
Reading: rpm 2000
